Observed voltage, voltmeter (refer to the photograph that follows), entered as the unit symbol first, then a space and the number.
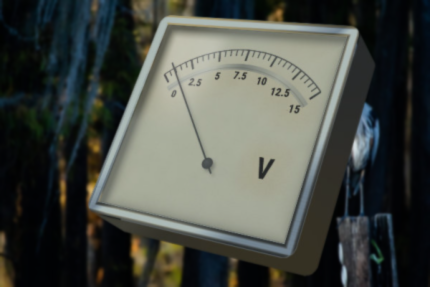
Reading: V 1
